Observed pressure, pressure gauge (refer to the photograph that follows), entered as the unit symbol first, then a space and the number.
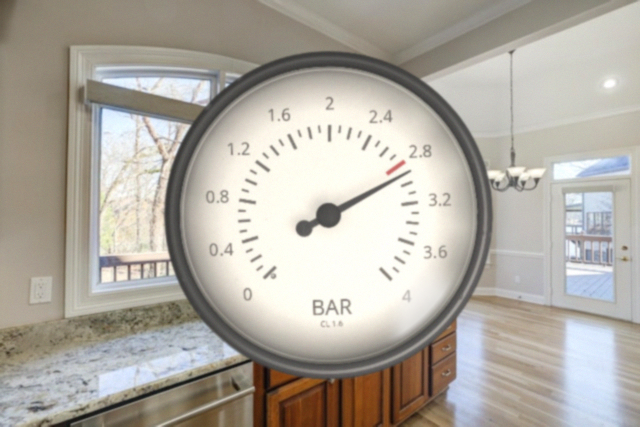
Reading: bar 2.9
